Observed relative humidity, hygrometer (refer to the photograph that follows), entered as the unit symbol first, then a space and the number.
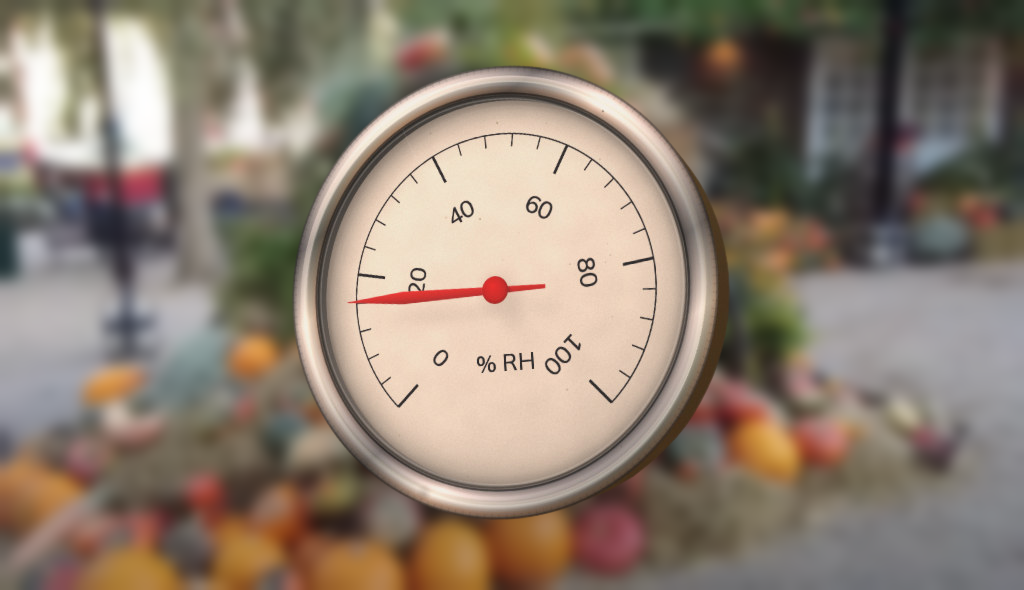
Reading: % 16
